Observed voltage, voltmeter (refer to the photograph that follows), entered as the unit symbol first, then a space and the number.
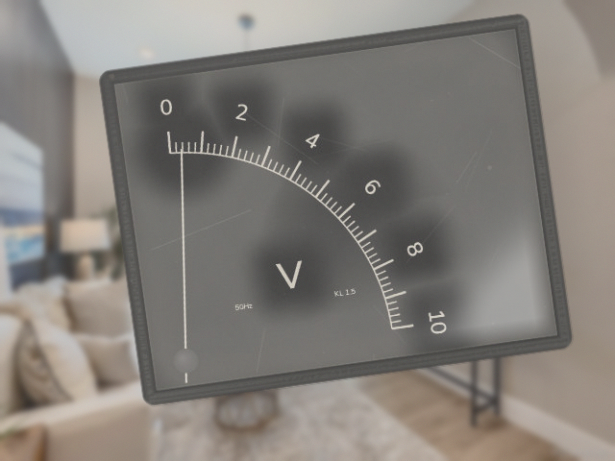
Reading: V 0.4
